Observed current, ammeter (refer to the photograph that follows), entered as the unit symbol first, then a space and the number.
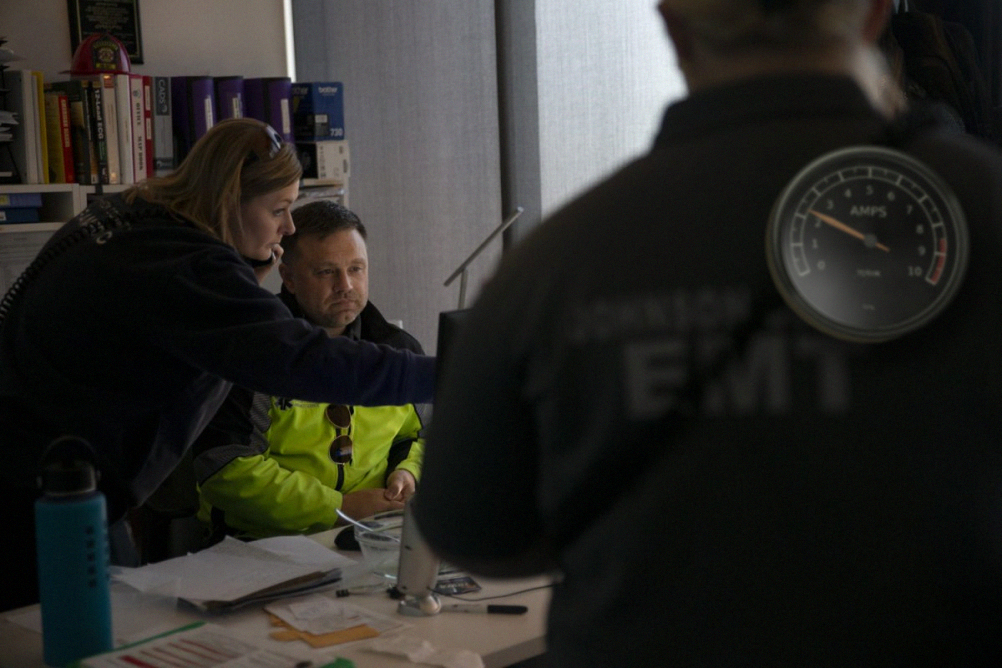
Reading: A 2.25
